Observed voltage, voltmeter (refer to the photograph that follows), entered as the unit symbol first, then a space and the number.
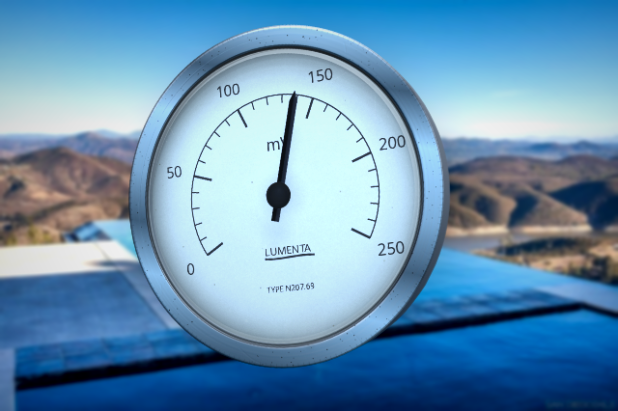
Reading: mV 140
